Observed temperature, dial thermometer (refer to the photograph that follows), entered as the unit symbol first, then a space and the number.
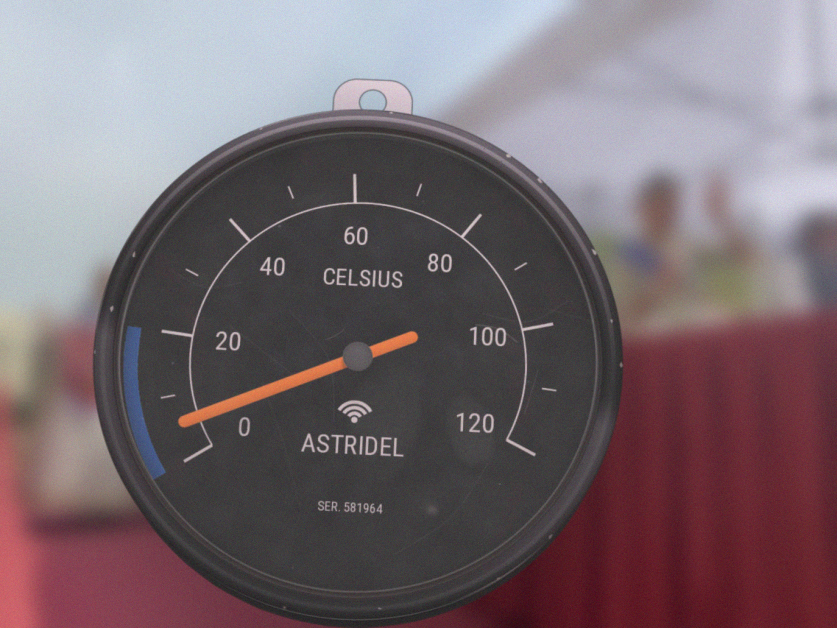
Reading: °C 5
